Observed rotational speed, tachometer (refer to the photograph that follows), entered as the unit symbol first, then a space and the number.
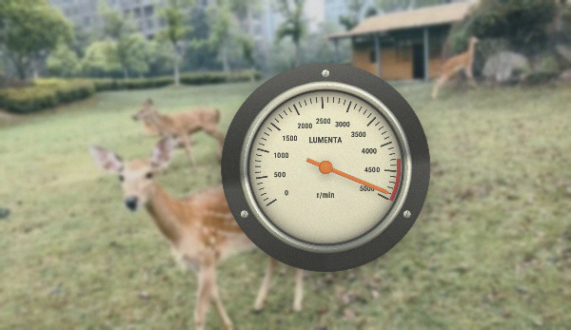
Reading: rpm 4900
